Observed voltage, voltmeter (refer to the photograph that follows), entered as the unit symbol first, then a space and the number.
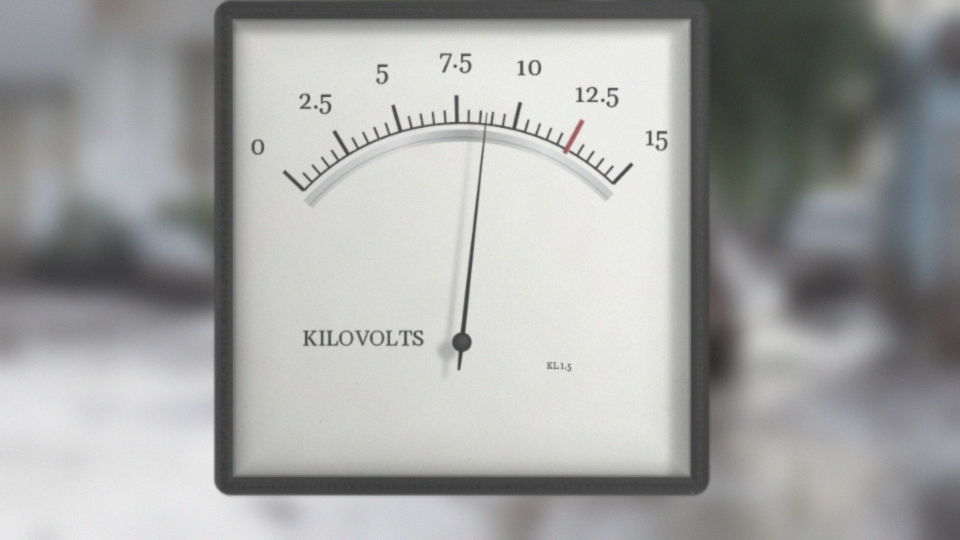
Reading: kV 8.75
